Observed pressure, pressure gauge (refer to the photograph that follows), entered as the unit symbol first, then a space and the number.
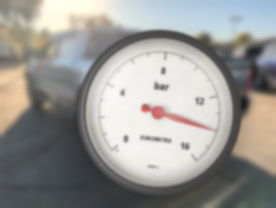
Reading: bar 14
